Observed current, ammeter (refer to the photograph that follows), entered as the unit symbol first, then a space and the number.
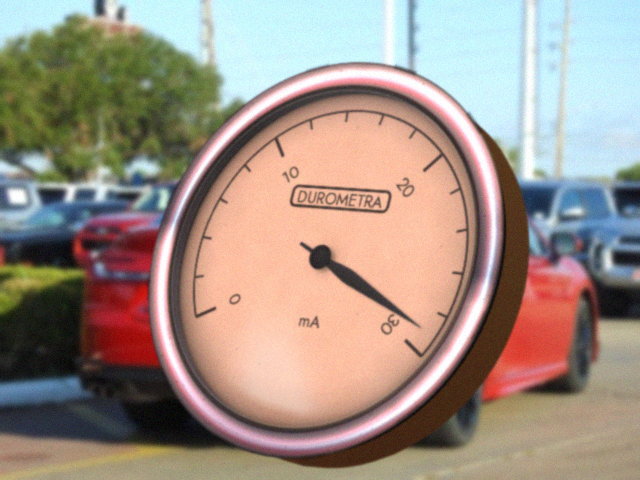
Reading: mA 29
